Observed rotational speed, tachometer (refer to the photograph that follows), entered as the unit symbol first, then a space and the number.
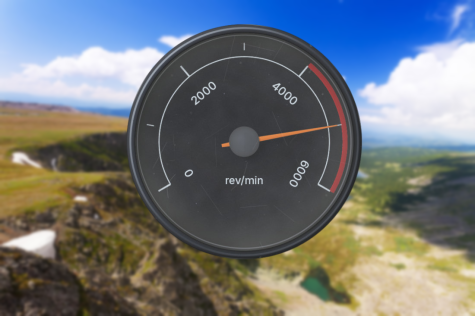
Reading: rpm 5000
